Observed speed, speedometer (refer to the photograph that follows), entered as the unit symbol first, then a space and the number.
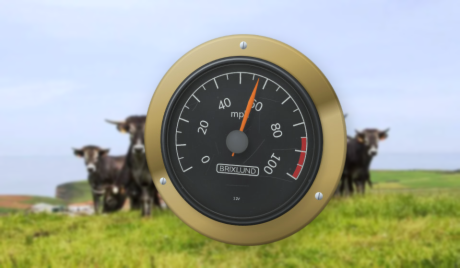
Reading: mph 57.5
